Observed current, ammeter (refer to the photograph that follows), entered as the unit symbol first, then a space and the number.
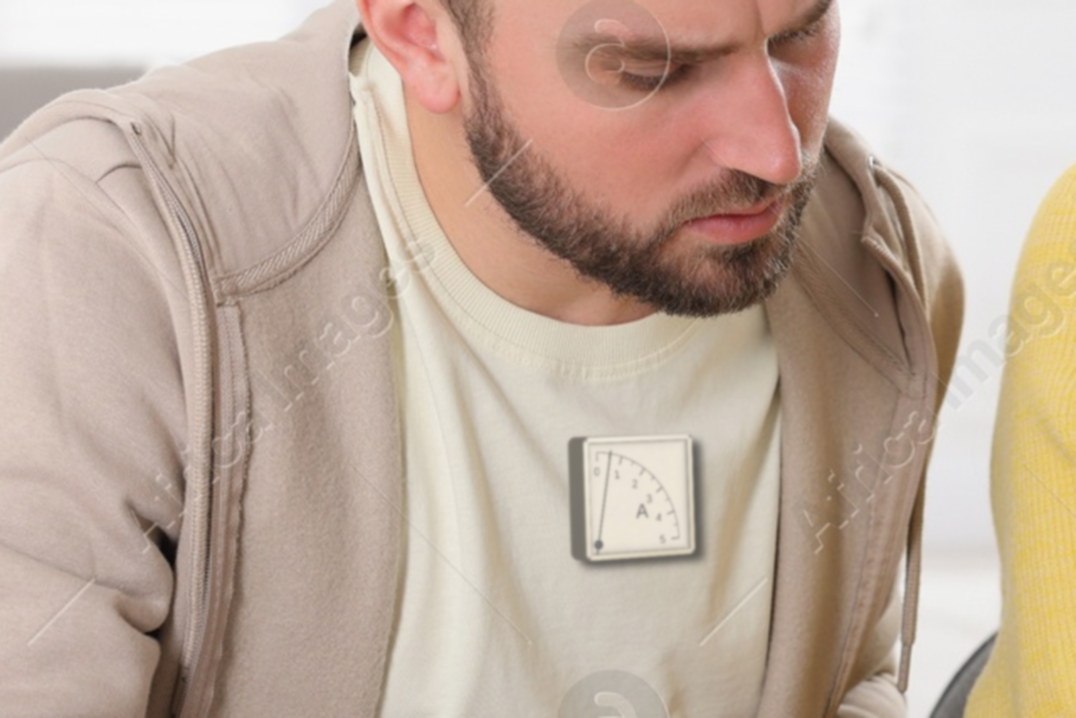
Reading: A 0.5
